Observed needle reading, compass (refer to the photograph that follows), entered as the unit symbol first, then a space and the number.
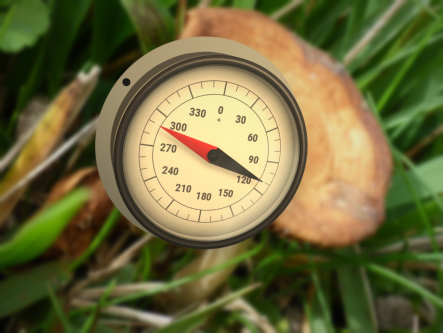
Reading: ° 290
